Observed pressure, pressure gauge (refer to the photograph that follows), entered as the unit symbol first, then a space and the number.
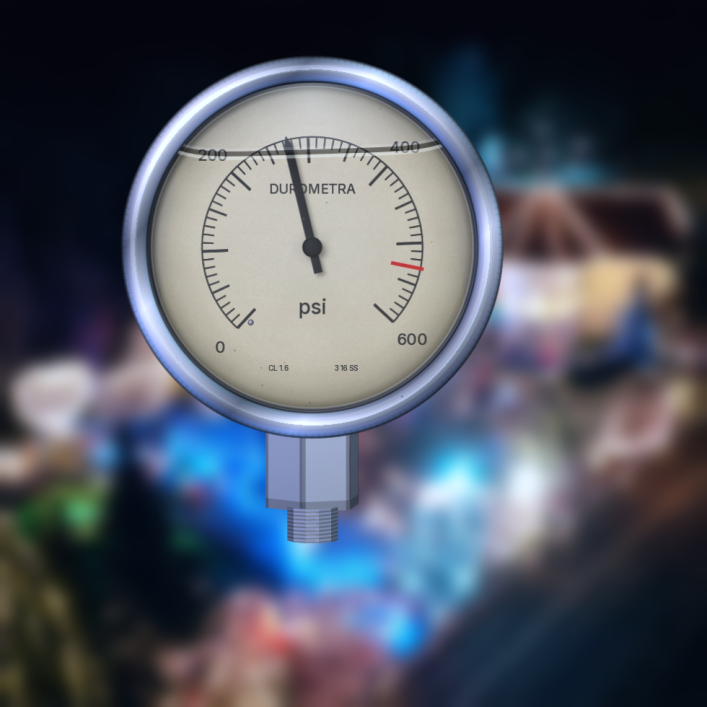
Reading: psi 275
